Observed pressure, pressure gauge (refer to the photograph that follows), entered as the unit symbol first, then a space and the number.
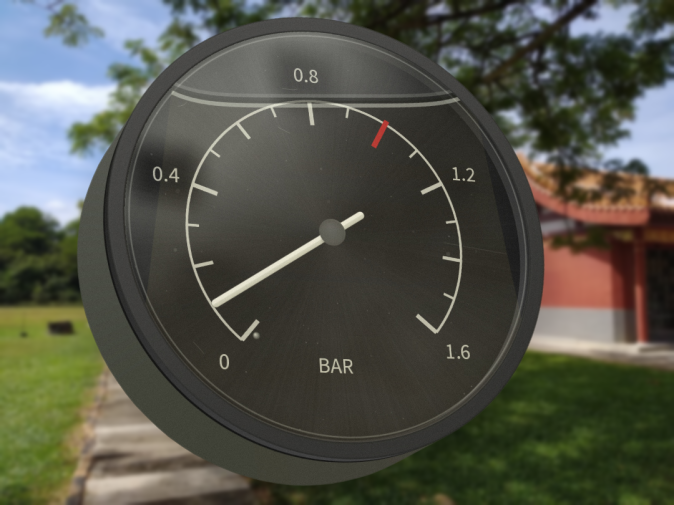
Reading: bar 0.1
